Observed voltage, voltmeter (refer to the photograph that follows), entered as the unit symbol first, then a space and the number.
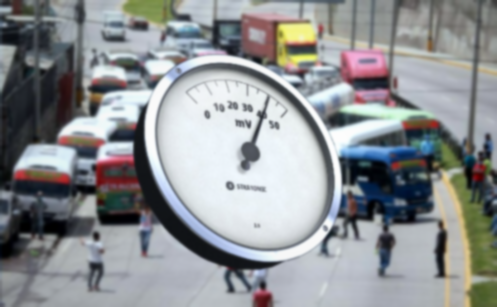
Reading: mV 40
